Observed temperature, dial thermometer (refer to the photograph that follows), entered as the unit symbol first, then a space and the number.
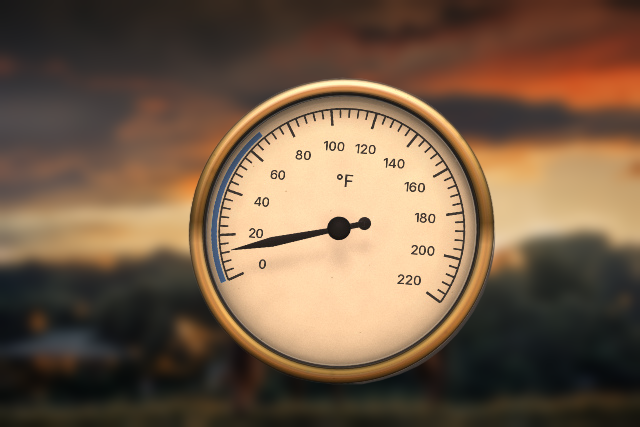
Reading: °F 12
